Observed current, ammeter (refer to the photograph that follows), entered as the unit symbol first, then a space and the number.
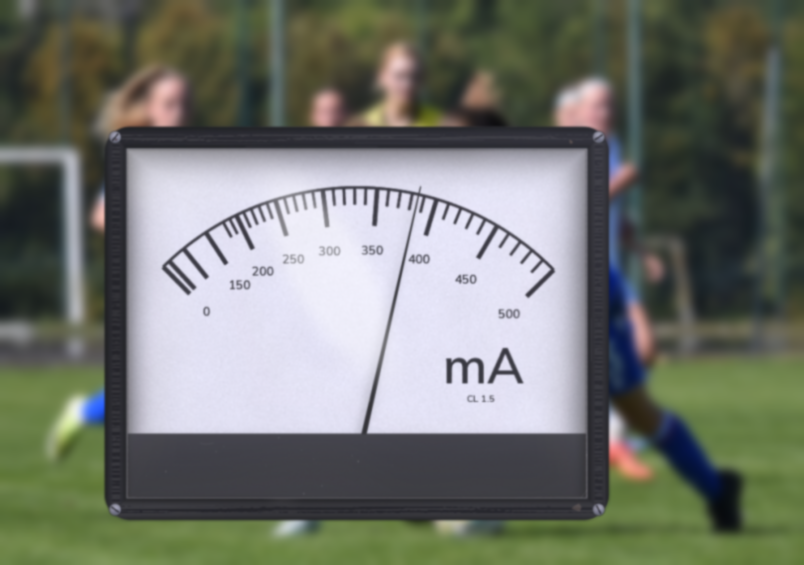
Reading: mA 385
